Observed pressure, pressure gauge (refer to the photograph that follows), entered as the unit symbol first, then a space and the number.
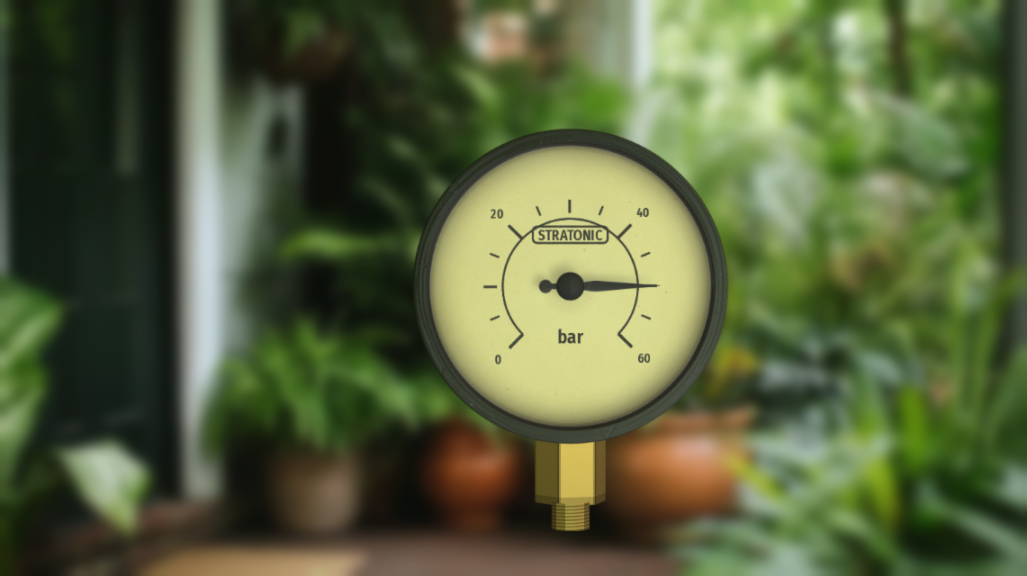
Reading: bar 50
